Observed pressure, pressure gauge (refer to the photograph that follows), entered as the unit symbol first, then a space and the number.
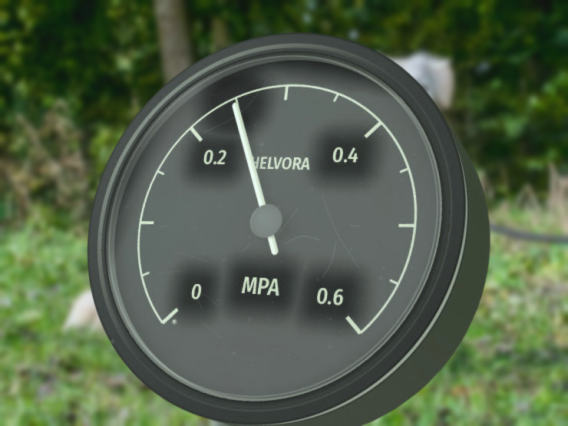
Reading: MPa 0.25
